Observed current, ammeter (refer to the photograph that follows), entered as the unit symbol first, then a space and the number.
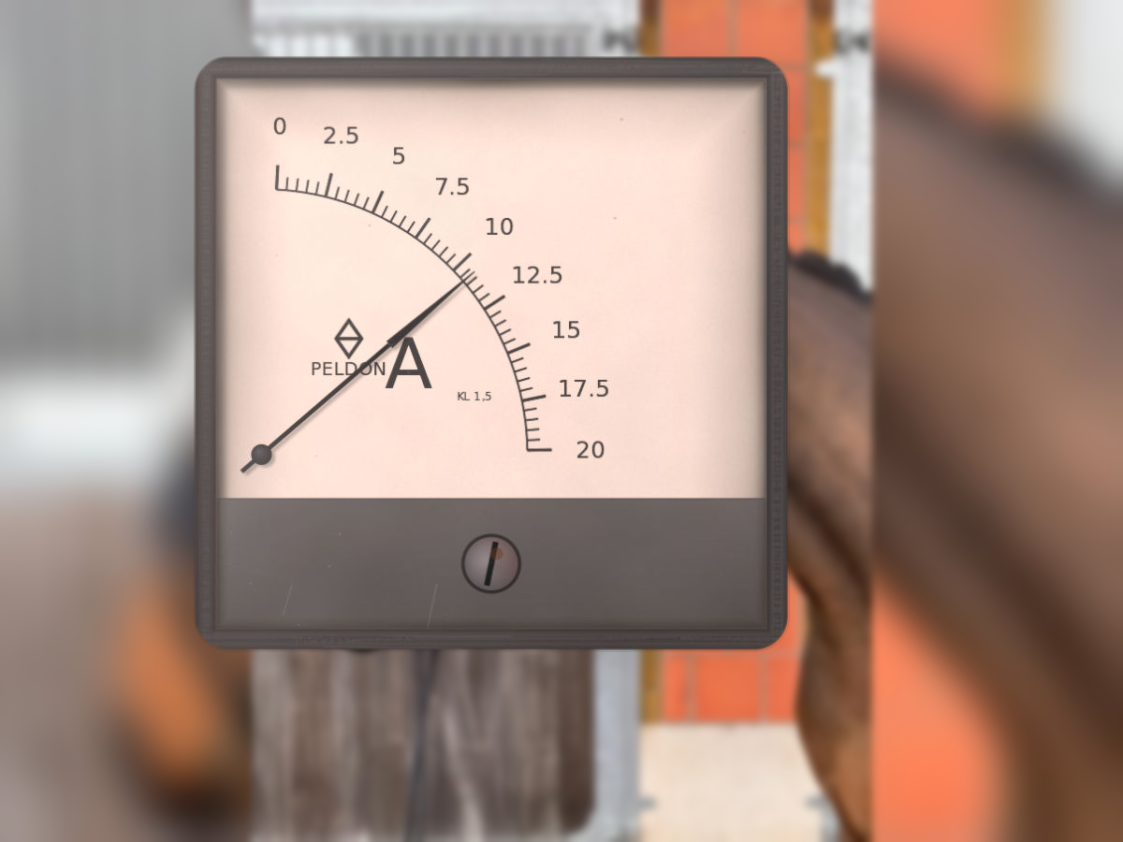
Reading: A 10.75
